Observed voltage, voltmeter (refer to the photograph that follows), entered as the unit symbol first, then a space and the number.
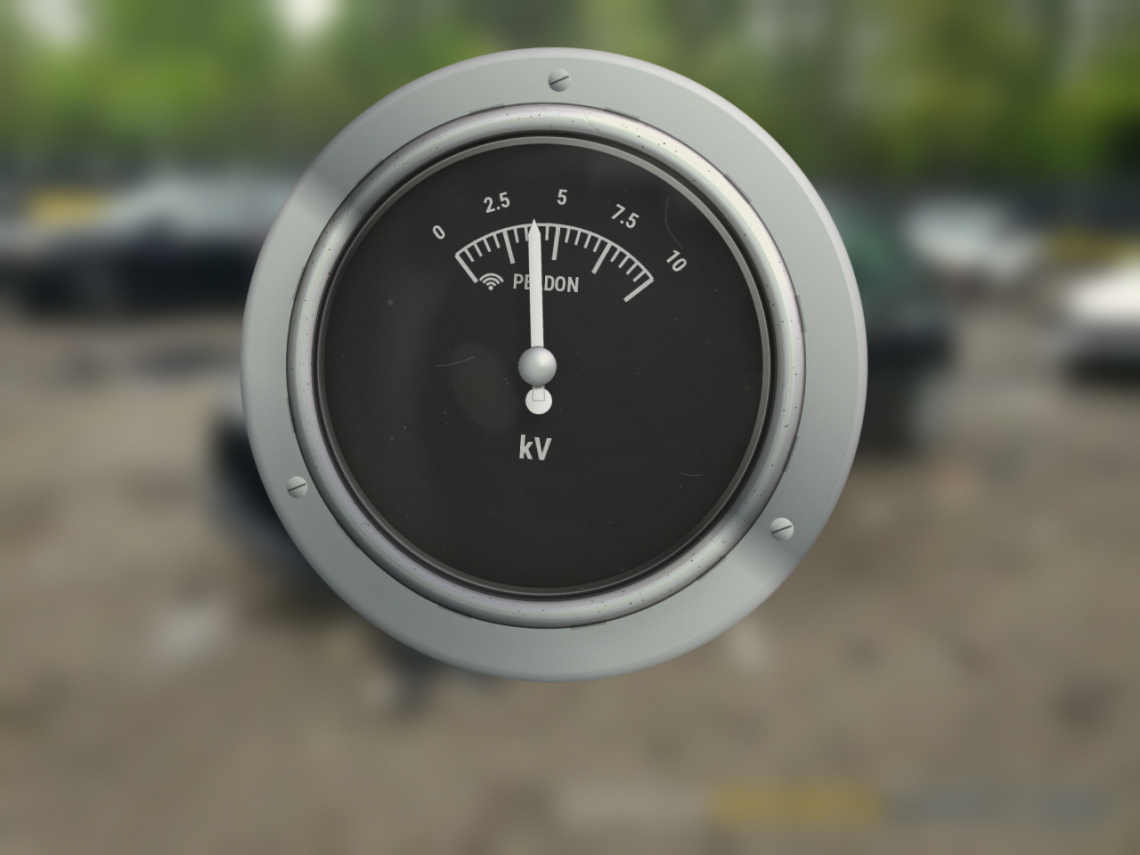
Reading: kV 4
